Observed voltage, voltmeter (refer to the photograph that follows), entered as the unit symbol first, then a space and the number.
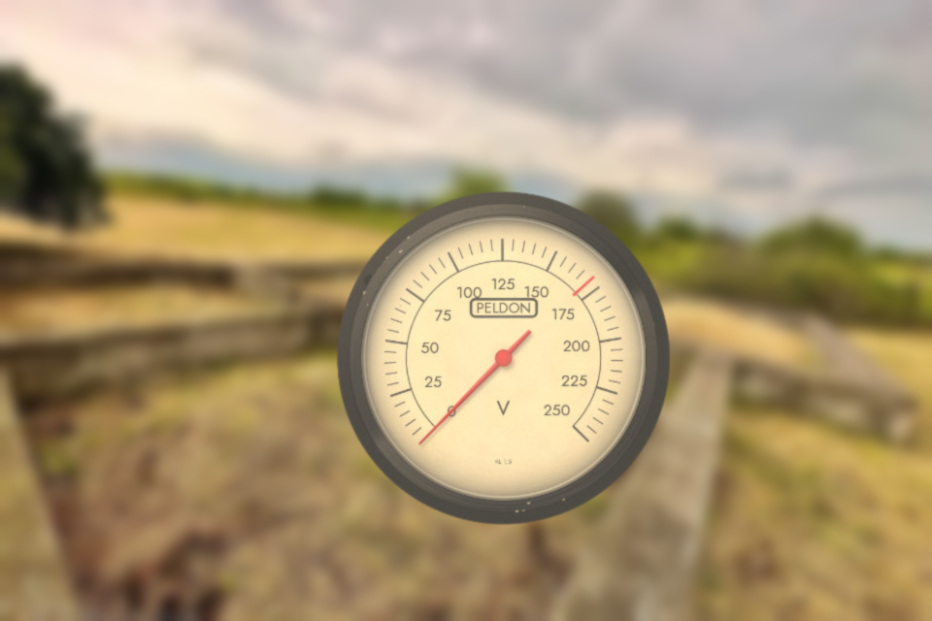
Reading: V 0
